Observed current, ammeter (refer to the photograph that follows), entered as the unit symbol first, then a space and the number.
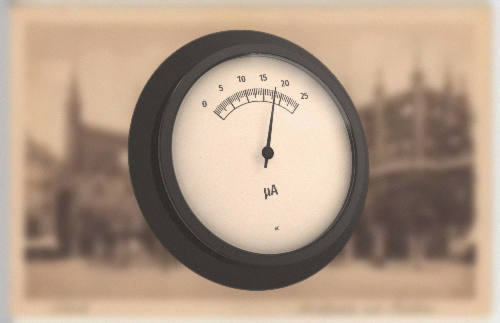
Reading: µA 17.5
